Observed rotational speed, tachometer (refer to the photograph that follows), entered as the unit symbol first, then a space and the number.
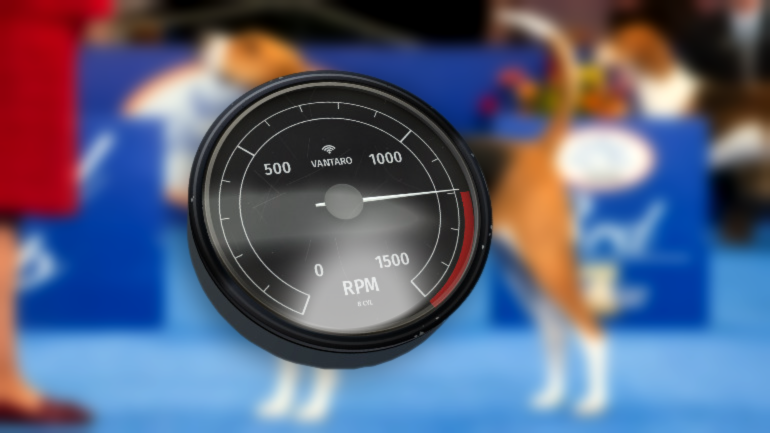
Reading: rpm 1200
